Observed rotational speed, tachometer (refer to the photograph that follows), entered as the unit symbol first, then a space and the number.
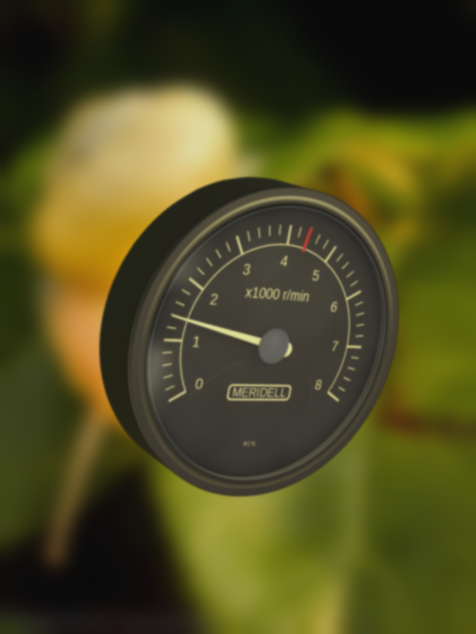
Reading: rpm 1400
